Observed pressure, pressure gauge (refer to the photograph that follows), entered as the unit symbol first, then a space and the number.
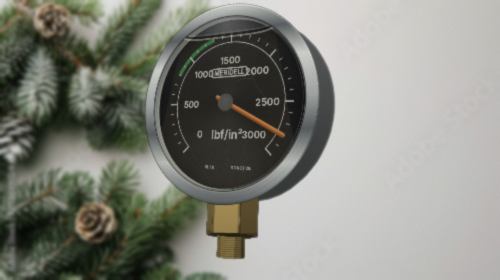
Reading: psi 2800
